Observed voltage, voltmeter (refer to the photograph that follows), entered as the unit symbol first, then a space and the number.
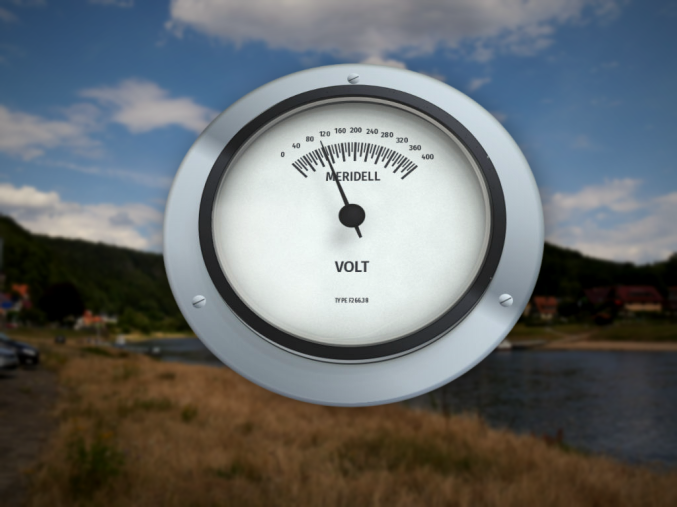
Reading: V 100
